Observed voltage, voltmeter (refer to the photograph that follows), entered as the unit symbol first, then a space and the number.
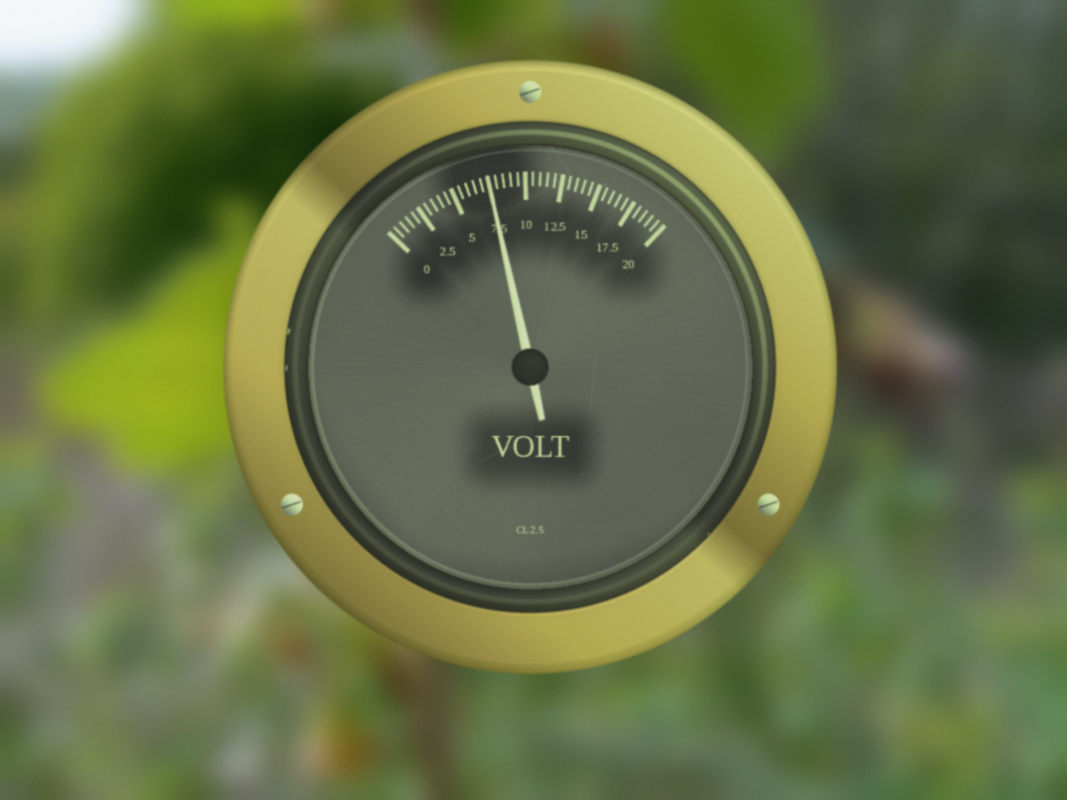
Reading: V 7.5
